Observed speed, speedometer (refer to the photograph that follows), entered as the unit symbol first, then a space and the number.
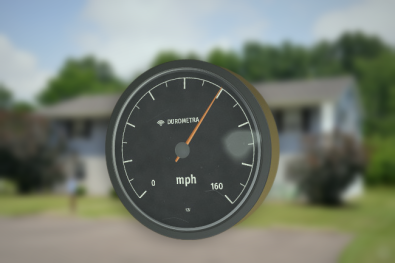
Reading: mph 100
